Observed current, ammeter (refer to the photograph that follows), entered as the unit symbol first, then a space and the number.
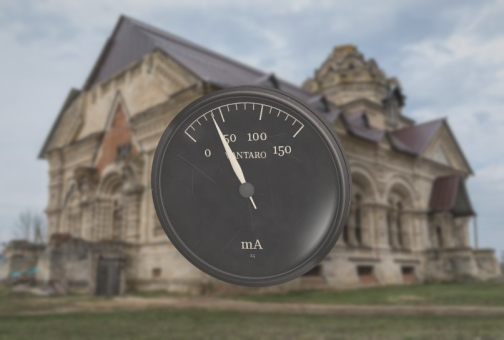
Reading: mA 40
